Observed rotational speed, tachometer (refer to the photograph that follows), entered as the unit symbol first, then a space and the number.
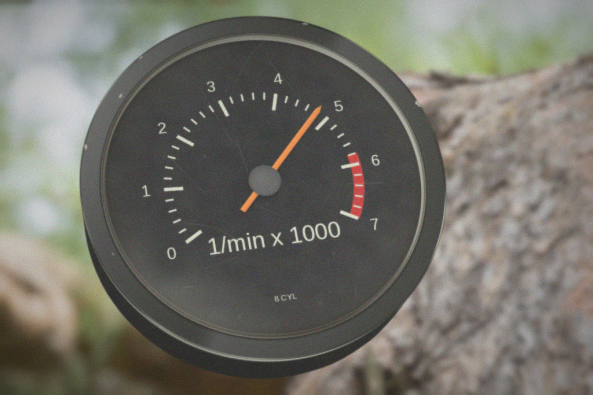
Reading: rpm 4800
